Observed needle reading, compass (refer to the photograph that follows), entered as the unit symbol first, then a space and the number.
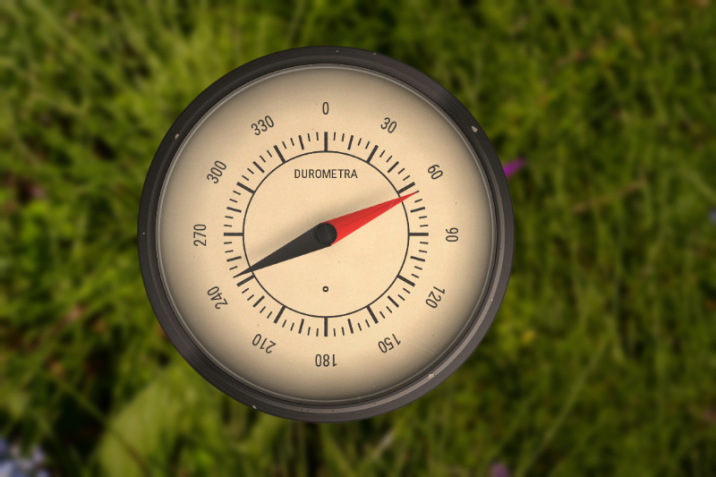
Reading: ° 65
